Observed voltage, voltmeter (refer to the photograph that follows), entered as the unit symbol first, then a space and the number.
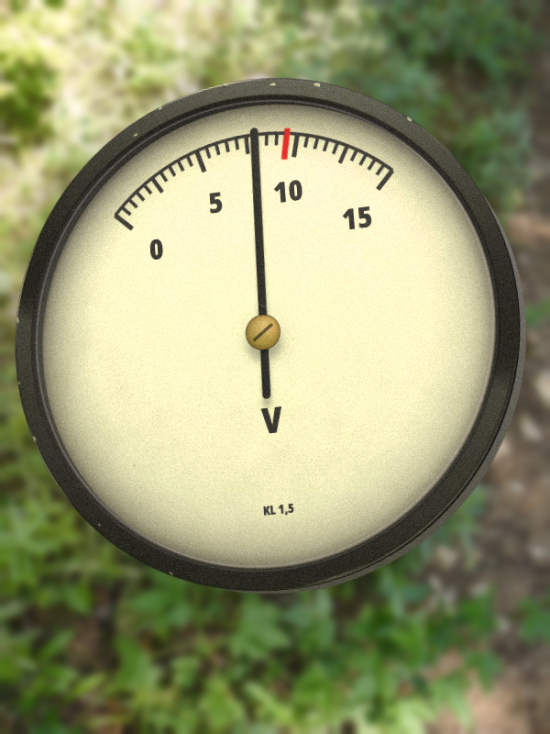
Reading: V 8
